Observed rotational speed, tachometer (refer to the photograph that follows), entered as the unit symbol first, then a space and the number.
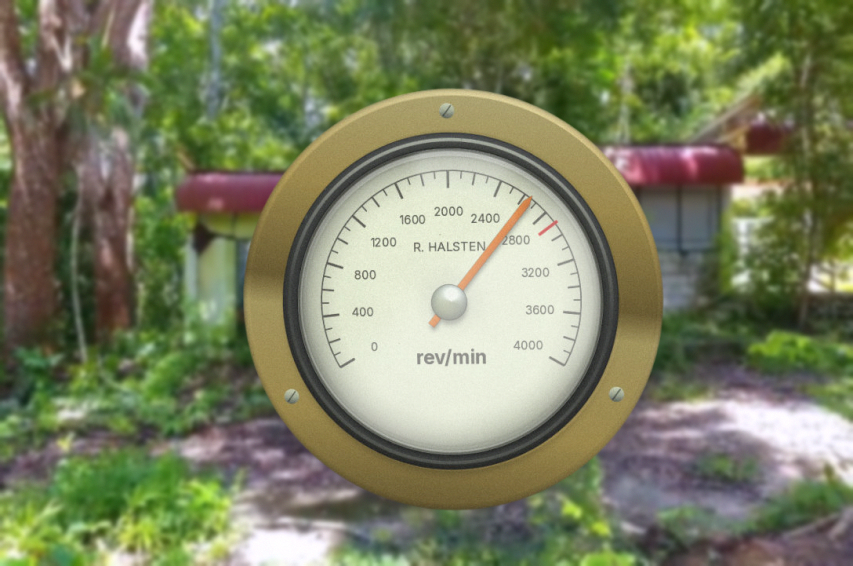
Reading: rpm 2650
